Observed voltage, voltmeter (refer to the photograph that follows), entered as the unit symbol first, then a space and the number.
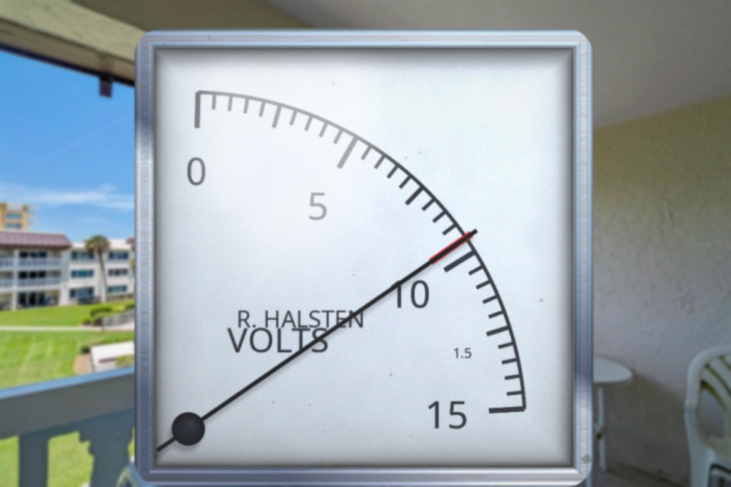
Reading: V 9.5
